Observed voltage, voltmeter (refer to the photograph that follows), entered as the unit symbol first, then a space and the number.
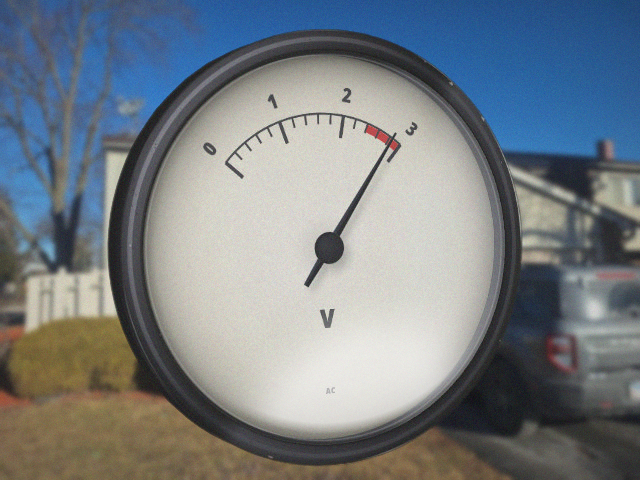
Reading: V 2.8
